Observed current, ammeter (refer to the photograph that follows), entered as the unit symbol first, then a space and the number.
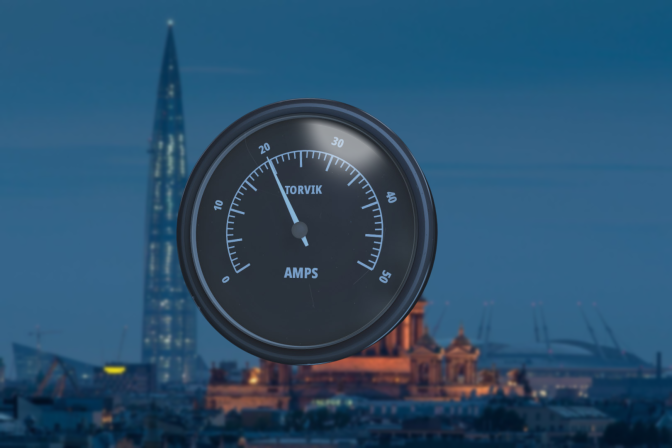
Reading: A 20
